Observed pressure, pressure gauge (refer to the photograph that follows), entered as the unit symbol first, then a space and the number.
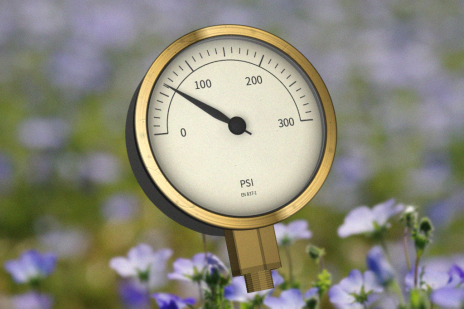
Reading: psi 60
